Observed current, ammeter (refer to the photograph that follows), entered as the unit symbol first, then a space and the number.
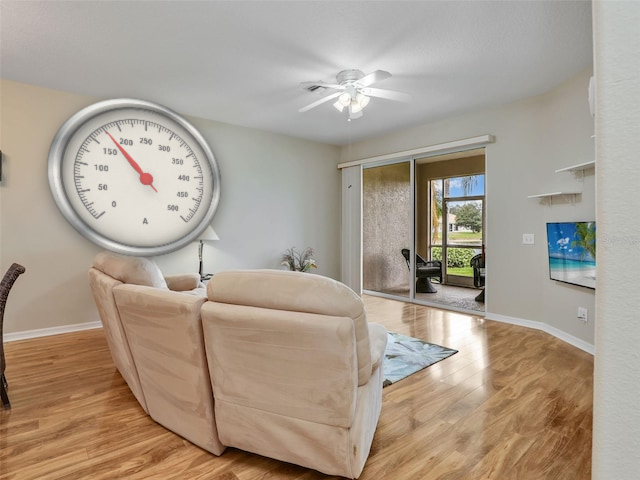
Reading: A 175
